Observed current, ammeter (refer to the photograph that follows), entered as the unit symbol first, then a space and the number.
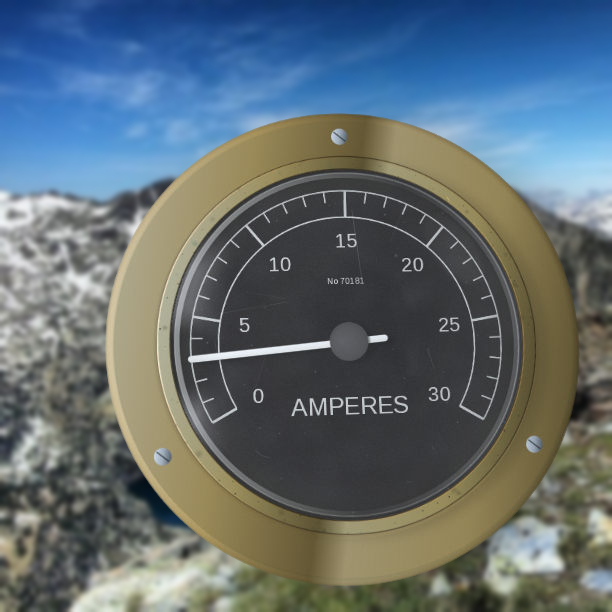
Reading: A 3
